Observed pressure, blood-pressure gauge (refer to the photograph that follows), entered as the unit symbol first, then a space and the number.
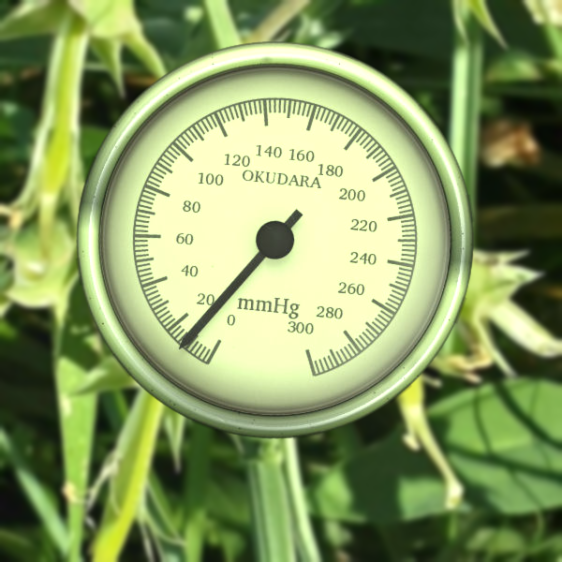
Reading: mmHg 12
